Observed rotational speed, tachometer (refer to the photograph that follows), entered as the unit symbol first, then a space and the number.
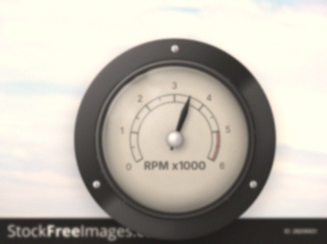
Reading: rpm 3500
